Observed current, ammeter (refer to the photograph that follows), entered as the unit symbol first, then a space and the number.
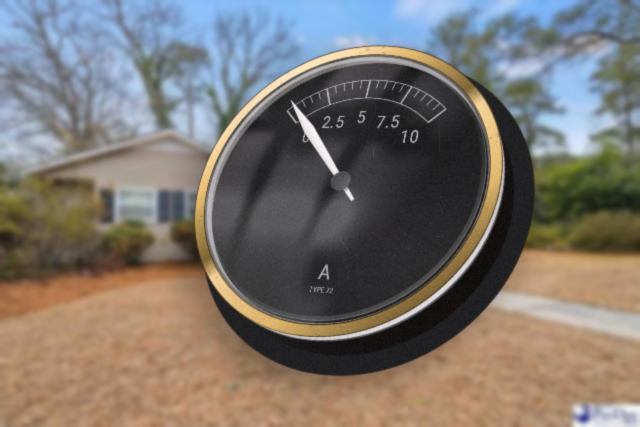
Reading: A 0.5
